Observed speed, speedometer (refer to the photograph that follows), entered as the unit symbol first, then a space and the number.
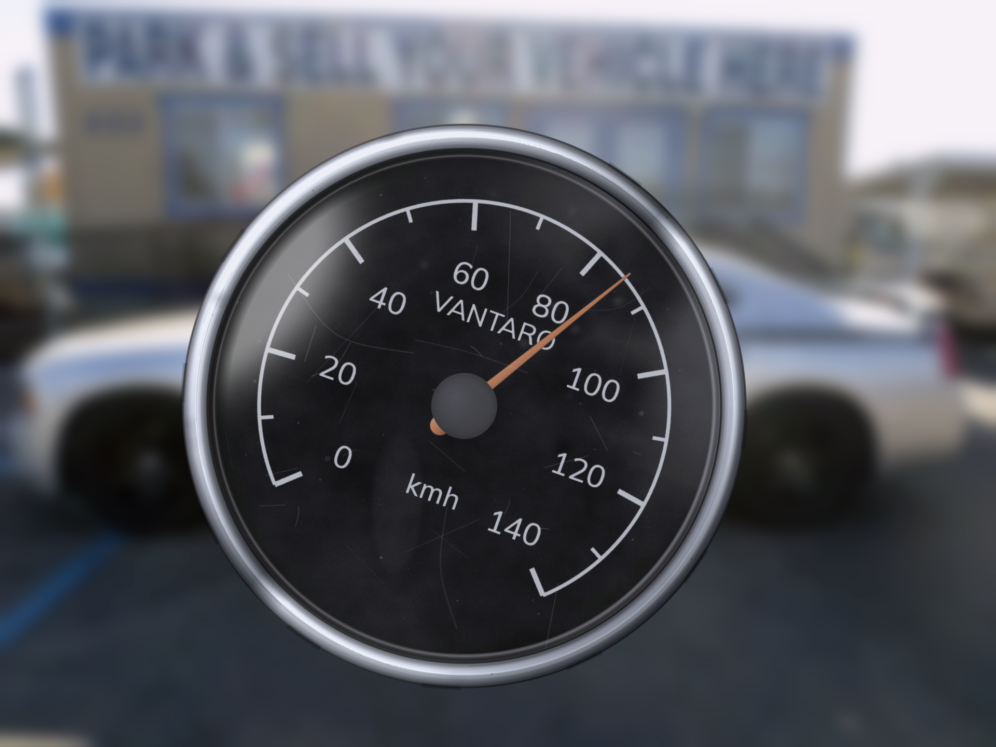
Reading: km/h 85
